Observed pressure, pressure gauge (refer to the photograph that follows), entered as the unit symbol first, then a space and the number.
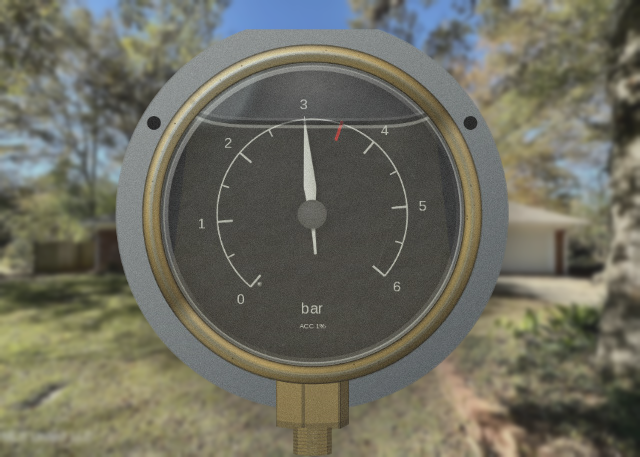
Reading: bar 3
